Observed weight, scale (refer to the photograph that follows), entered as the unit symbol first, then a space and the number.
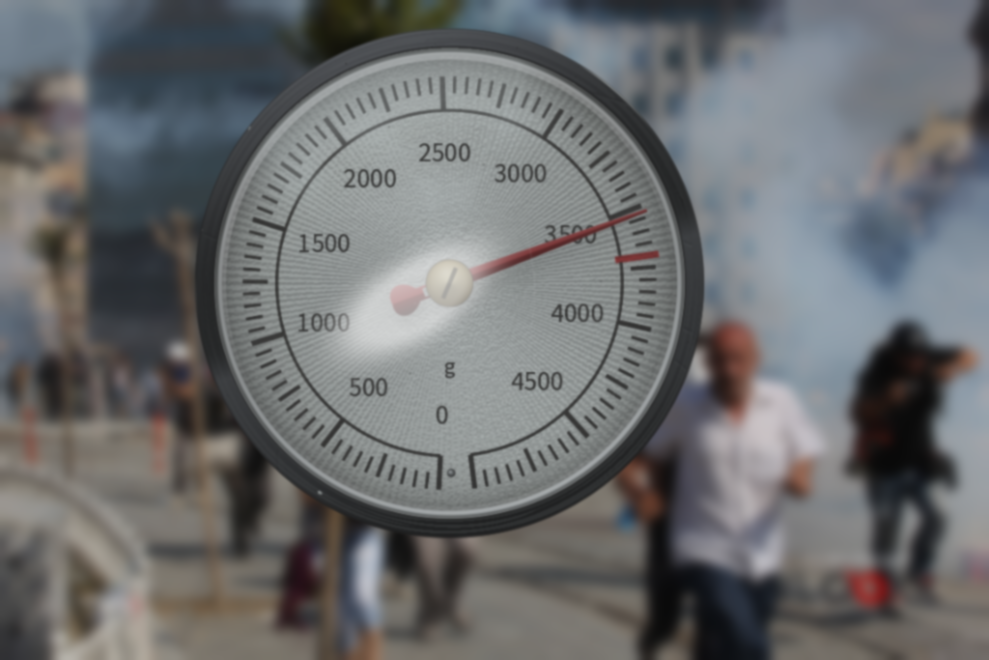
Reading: g 3525
